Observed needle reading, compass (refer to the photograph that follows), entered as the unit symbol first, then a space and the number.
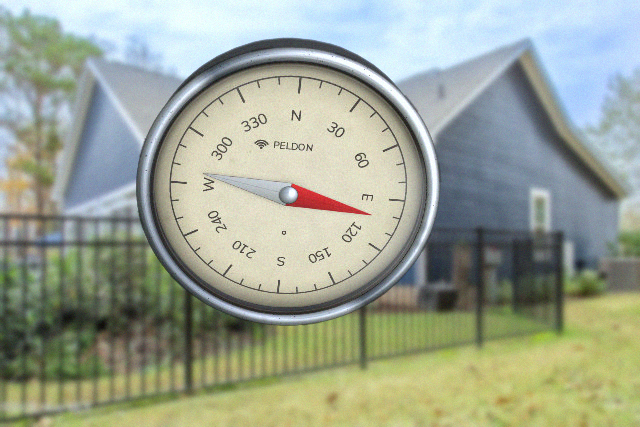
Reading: ° 100
